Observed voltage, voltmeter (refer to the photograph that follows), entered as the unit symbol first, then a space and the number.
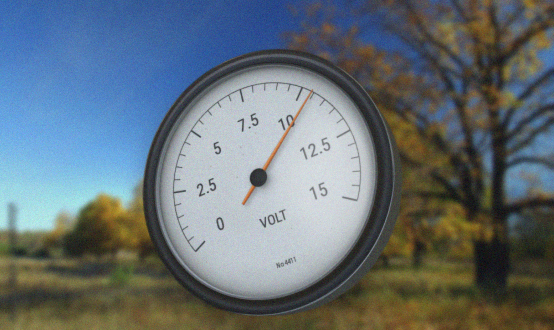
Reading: V 10.5
